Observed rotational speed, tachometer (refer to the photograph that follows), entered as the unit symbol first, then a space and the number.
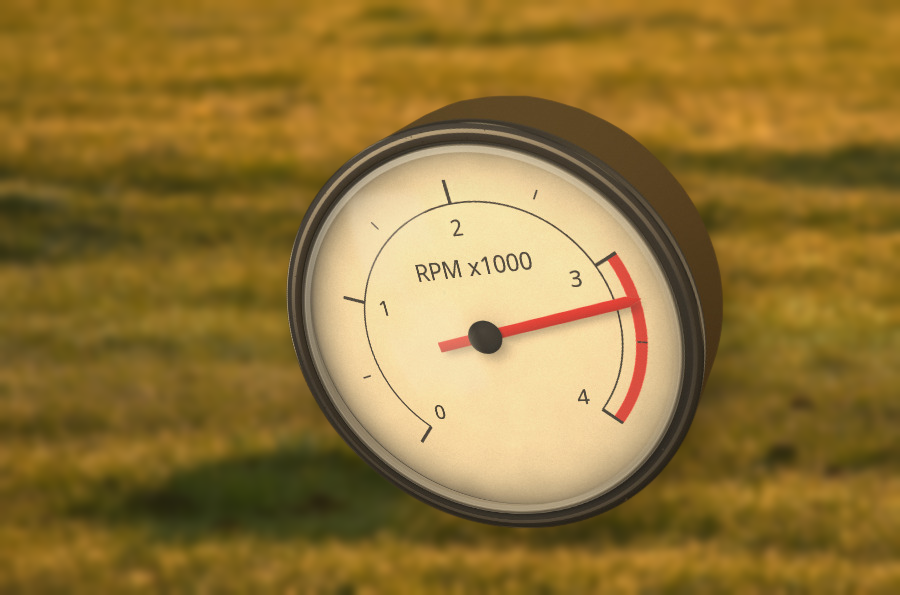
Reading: rpm 3250
